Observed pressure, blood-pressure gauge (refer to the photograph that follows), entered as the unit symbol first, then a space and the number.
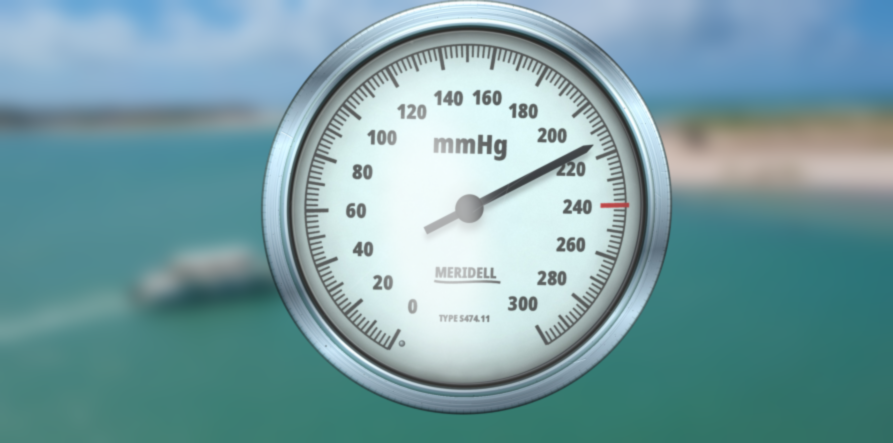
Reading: mmHg 214
